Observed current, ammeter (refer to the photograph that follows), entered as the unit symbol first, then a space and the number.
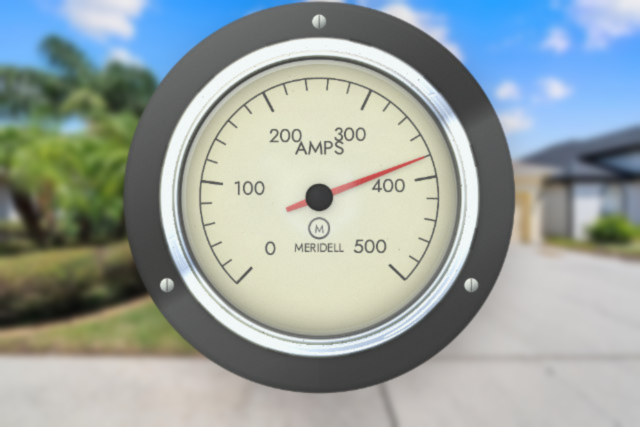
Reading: A 380
